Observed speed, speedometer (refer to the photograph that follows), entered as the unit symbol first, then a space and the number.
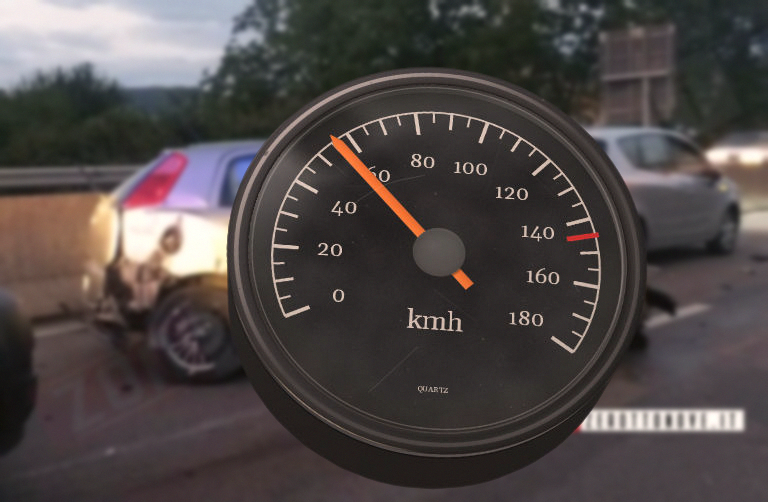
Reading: km/h 55
